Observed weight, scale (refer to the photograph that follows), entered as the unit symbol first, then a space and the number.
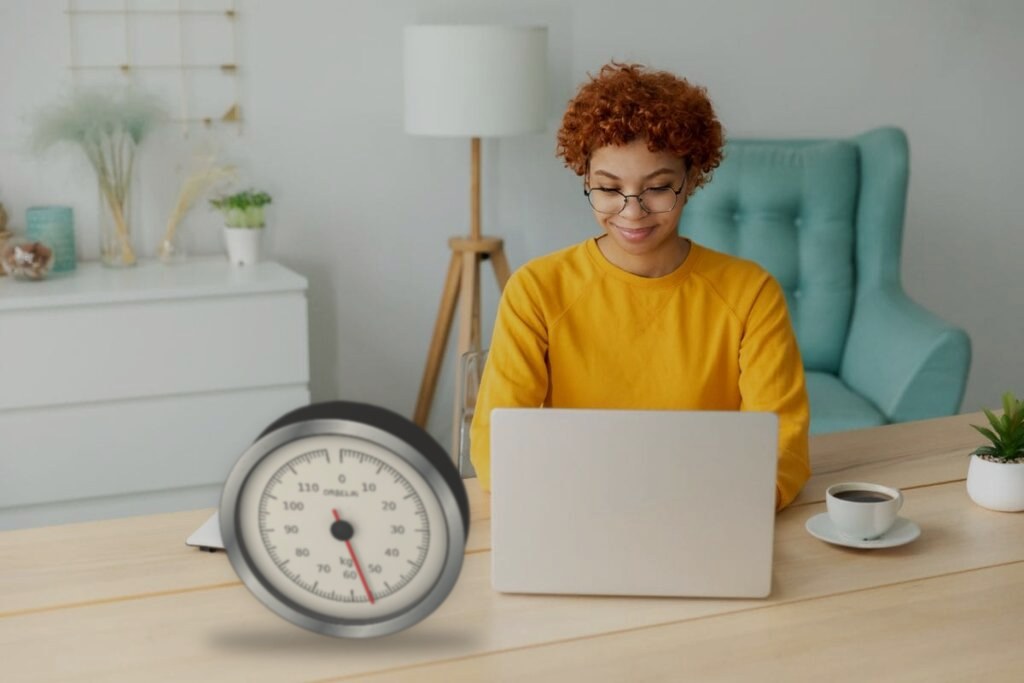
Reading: kg 55
